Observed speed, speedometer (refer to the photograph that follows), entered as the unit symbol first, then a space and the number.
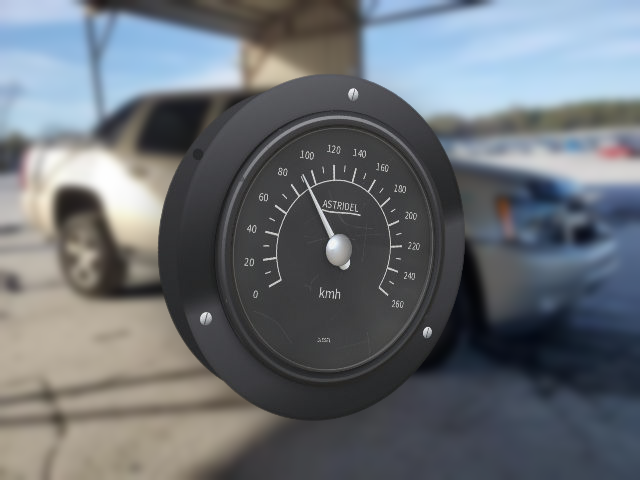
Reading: km/h 90
